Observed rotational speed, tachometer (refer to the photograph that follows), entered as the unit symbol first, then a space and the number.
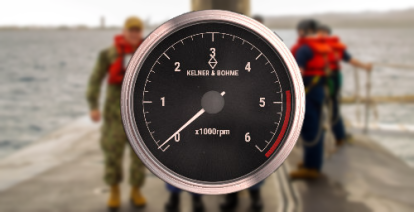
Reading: rpm 100
